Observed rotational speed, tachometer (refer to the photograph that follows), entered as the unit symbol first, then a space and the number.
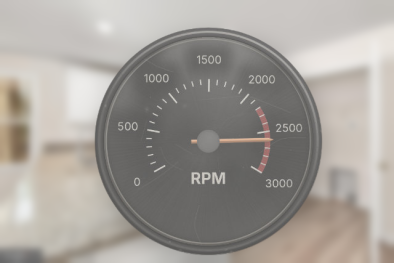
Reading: rpm 2600
